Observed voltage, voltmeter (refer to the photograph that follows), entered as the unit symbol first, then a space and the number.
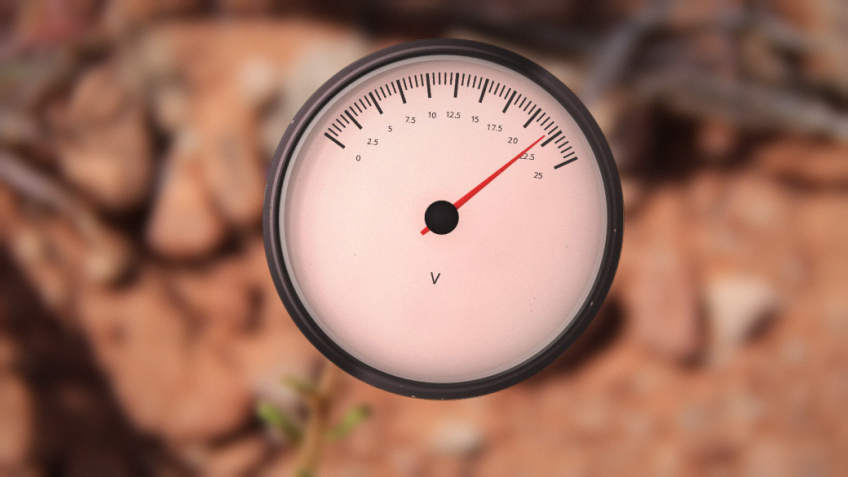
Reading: V 22
